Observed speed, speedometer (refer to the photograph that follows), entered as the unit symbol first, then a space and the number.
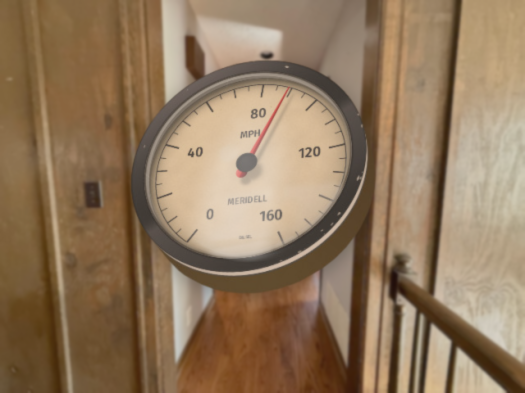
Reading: mph 90
